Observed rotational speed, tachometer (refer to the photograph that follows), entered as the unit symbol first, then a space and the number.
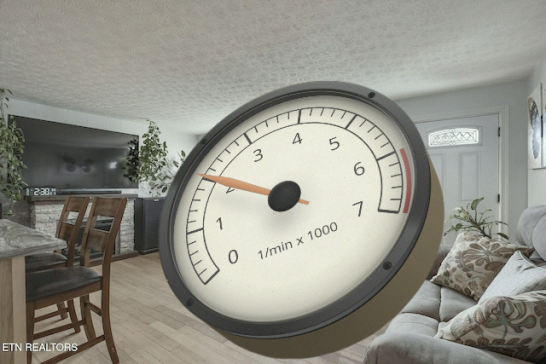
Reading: rpm 2000
